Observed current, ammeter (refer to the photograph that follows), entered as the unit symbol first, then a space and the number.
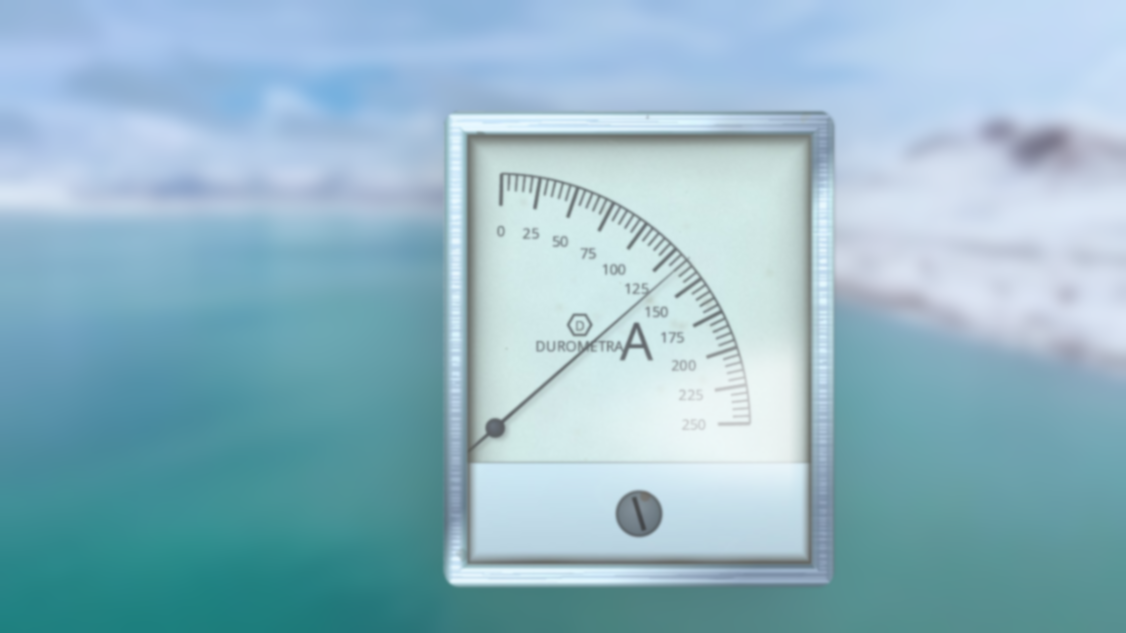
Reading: A 135
